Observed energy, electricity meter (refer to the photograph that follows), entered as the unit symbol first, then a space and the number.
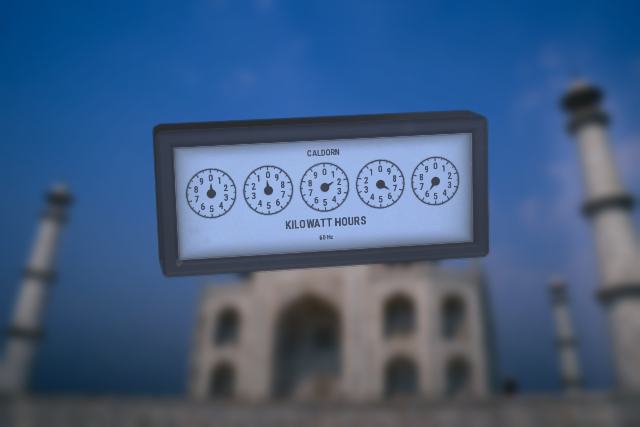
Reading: kWh 166
